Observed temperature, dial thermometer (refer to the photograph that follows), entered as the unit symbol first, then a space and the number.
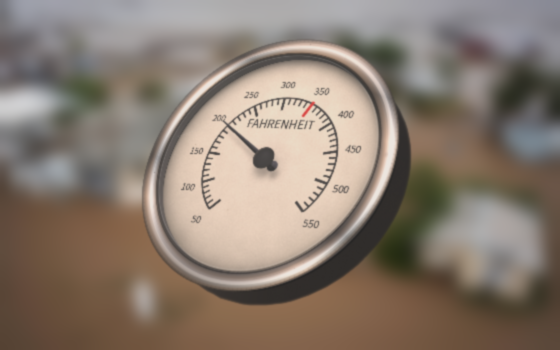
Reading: °F 200
